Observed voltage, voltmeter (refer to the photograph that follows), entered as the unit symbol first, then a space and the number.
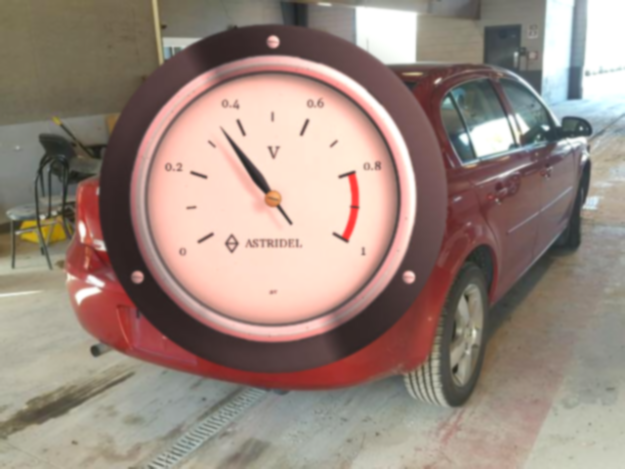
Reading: V 0.35
